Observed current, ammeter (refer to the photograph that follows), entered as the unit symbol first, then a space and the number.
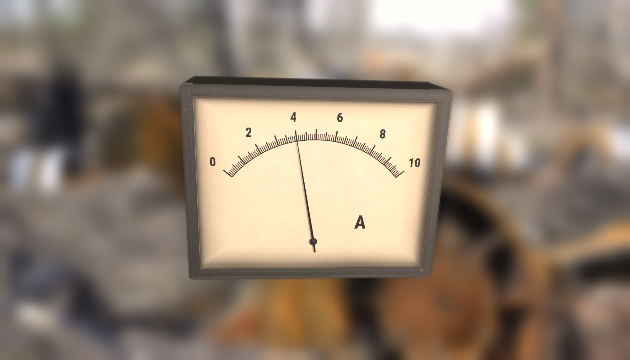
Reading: A 4
